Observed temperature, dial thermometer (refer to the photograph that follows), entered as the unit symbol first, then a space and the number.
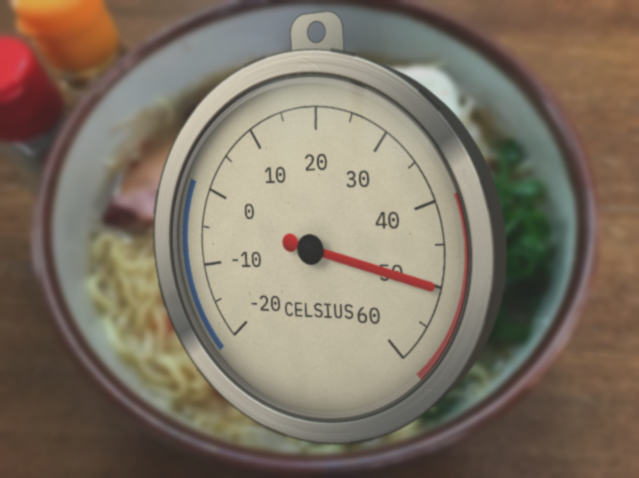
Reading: °C 50
